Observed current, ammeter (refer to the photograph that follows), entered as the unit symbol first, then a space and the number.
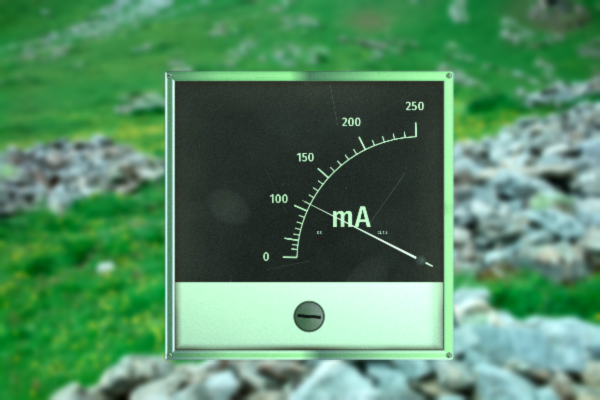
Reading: mA 110
